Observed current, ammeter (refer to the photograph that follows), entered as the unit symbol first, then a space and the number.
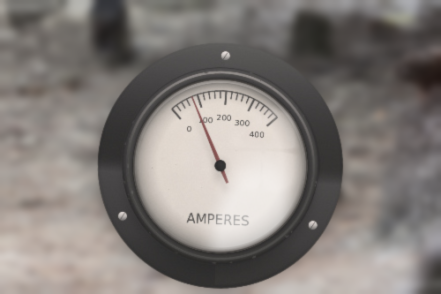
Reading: A 80
